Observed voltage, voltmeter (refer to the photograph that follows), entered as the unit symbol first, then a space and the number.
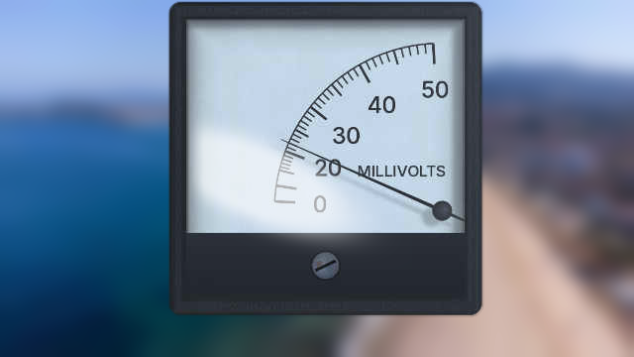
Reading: mV 22
